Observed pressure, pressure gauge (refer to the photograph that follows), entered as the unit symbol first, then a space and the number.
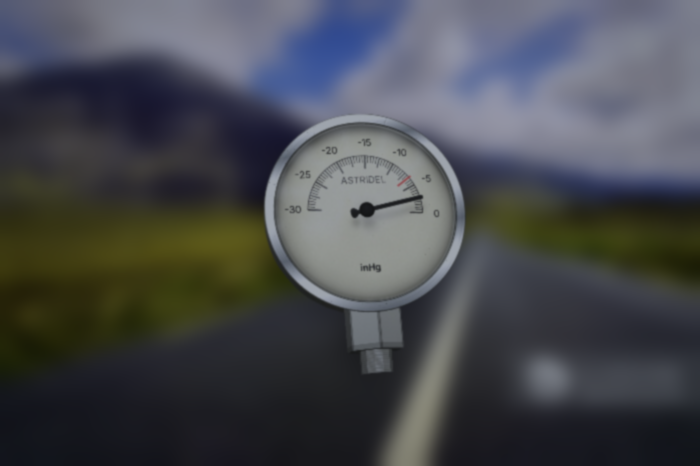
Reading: inHg -2.5
